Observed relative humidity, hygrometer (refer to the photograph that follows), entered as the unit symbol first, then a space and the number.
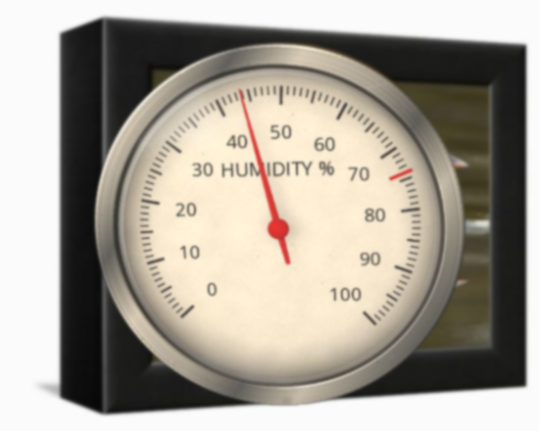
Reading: % 44
